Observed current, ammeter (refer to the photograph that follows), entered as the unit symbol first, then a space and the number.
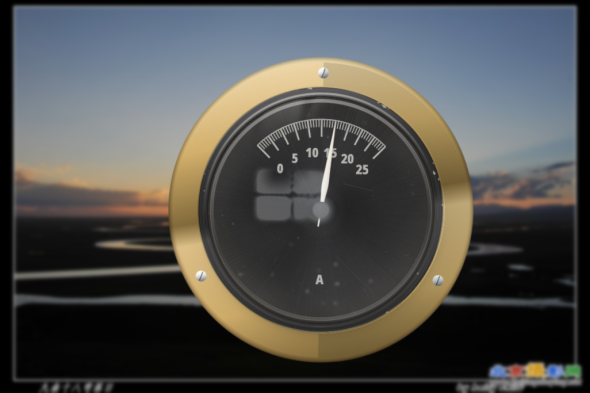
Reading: A 15
